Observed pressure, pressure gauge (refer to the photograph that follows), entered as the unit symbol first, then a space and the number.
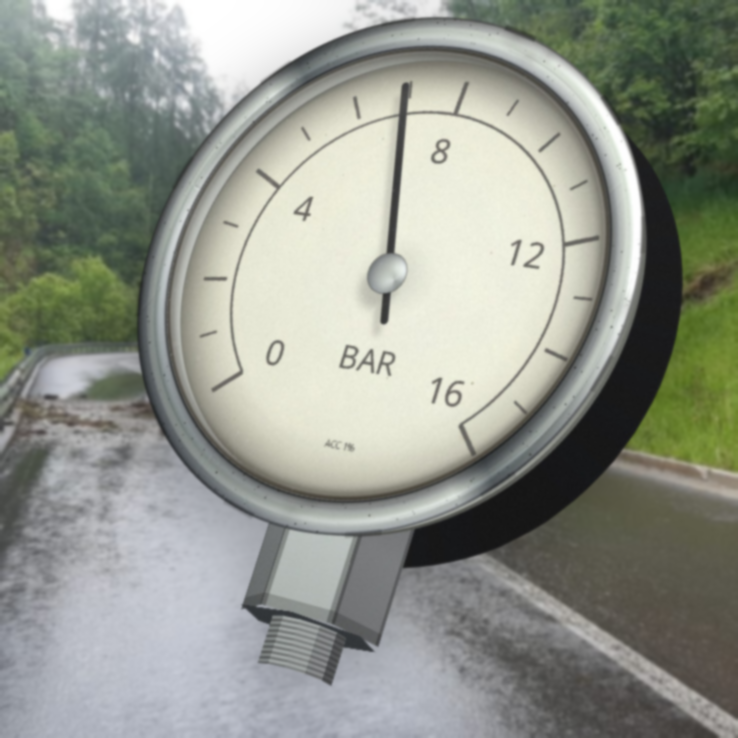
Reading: bar 7
